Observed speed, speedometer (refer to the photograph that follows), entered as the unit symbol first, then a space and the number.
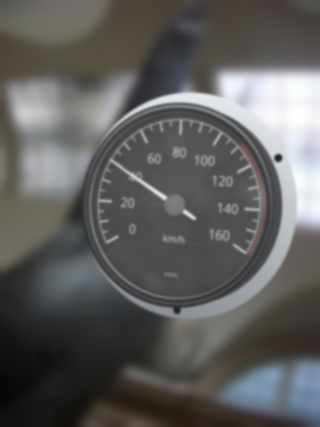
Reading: km/h 40
